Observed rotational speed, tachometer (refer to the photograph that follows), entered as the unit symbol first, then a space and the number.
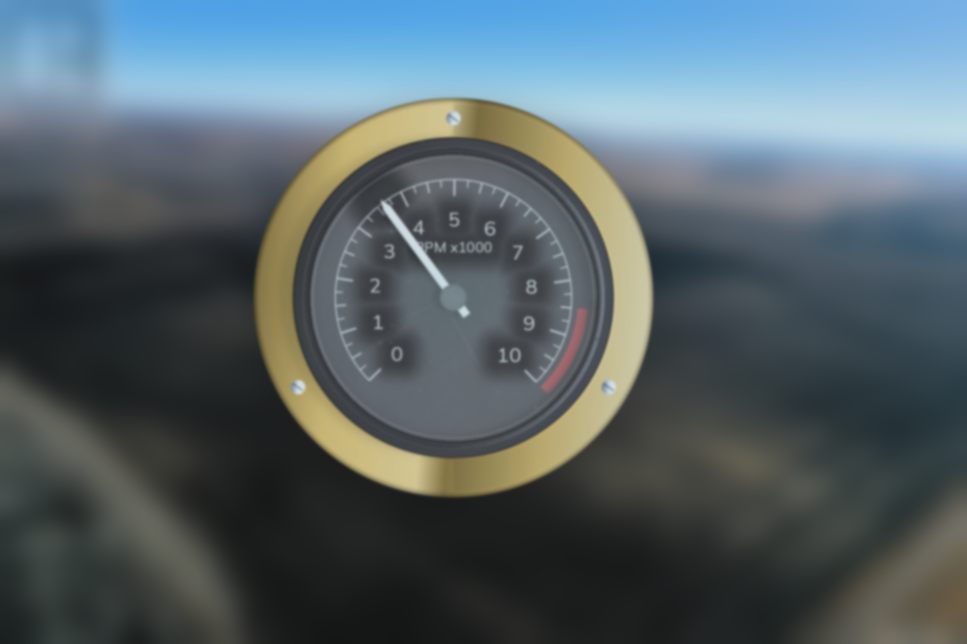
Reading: rpm 3625
